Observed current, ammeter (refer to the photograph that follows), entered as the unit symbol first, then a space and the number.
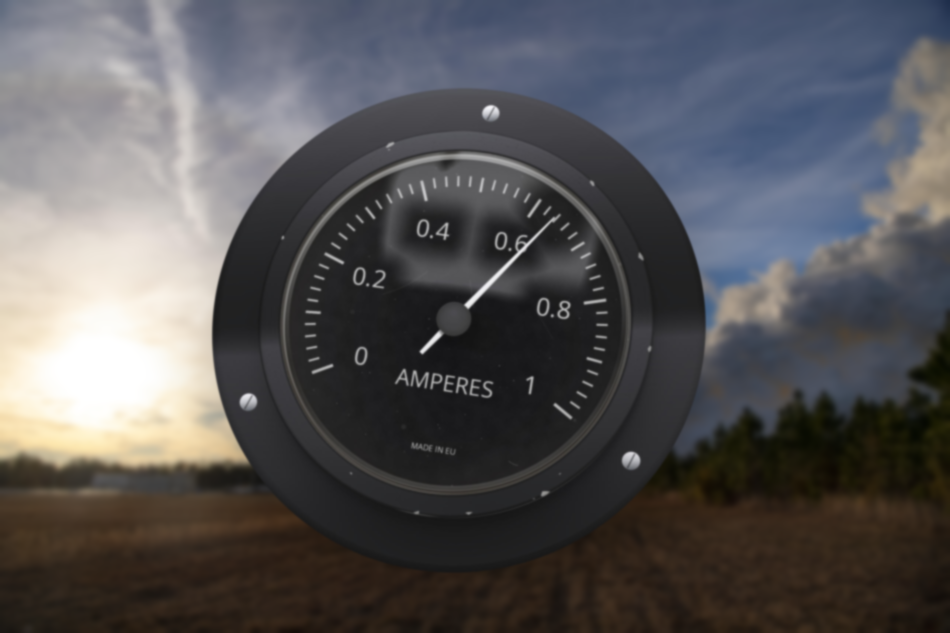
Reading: A 0.64
